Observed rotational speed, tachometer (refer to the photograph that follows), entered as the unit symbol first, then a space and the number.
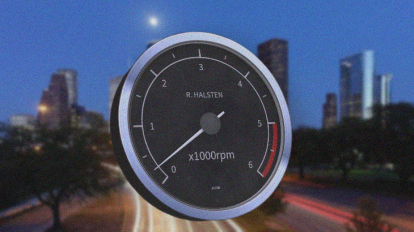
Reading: rpm 250
